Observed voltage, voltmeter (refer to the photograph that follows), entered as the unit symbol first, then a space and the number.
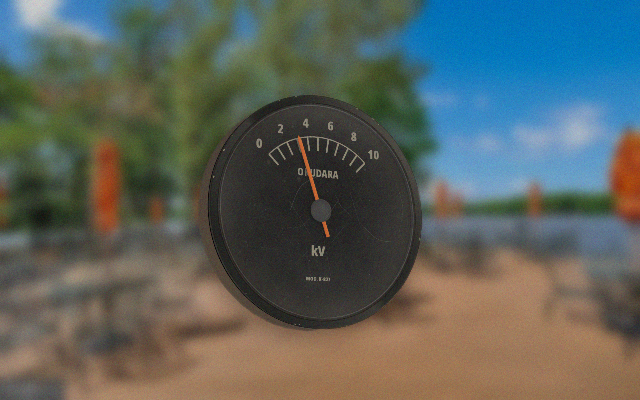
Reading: kV 3
